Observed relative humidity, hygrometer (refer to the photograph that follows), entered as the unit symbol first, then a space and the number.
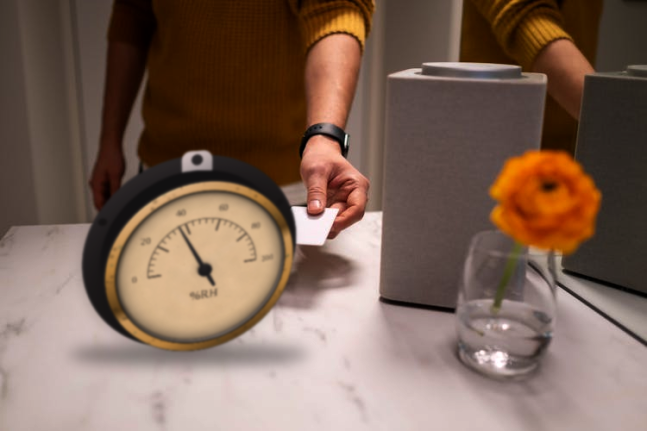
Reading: % 36
